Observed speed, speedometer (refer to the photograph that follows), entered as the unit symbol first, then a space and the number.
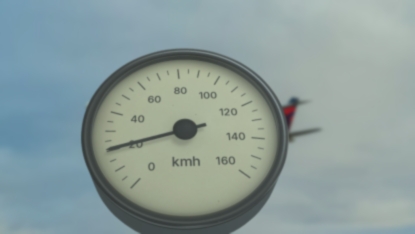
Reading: km/h 20
